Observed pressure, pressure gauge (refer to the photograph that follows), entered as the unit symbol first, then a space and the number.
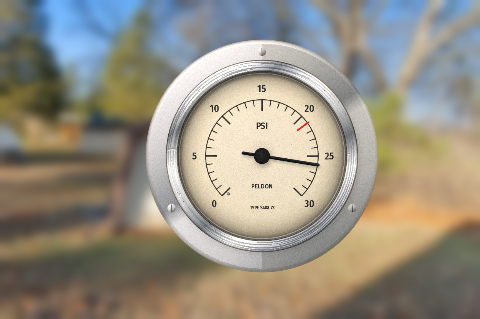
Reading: psi 26
